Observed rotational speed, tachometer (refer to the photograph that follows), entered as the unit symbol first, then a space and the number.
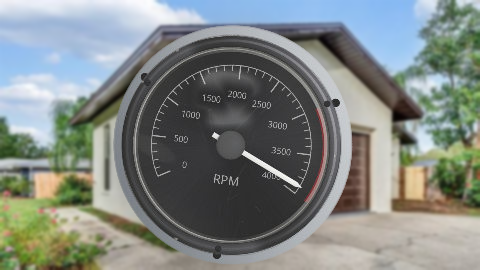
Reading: rpm 3900
